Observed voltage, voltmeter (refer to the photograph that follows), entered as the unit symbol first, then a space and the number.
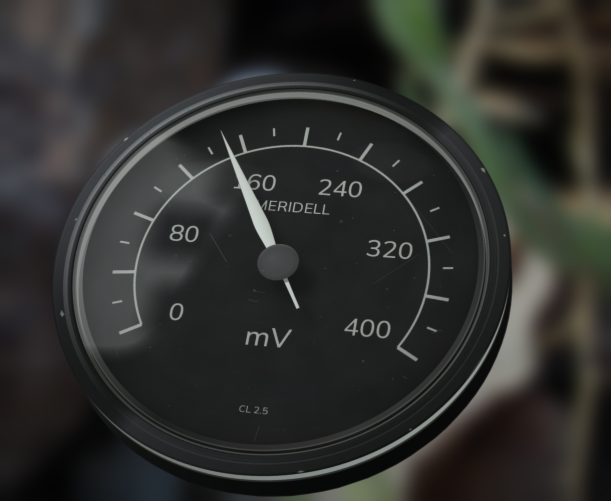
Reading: mV 150
